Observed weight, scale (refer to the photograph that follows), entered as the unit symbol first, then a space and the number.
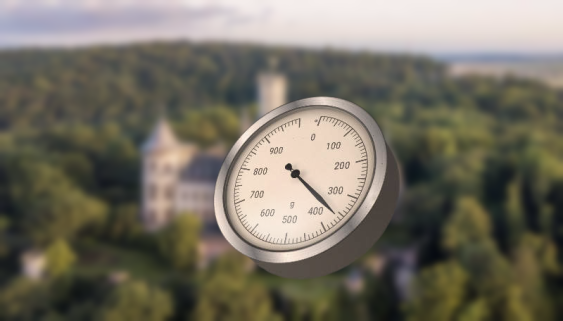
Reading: g 360
